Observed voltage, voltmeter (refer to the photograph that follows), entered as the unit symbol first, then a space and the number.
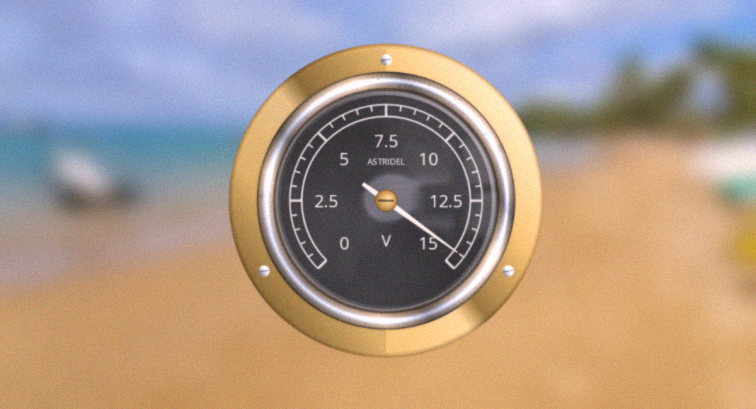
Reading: V 14.5
